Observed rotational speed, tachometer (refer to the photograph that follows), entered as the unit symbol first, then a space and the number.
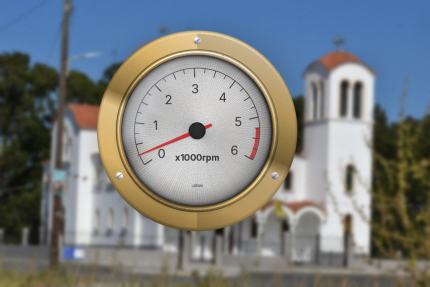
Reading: rpm 250
